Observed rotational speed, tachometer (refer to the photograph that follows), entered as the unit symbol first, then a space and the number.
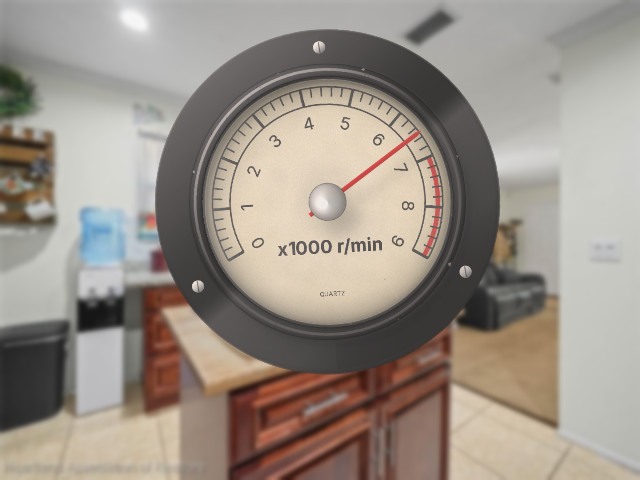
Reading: rpm 6500
